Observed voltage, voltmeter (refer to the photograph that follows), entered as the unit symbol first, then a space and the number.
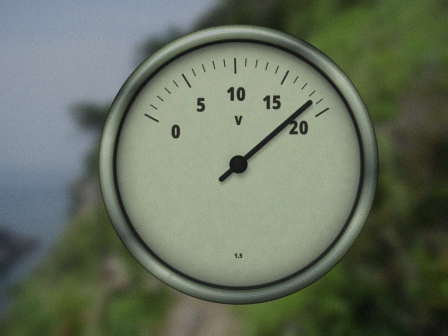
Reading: V 18.5
